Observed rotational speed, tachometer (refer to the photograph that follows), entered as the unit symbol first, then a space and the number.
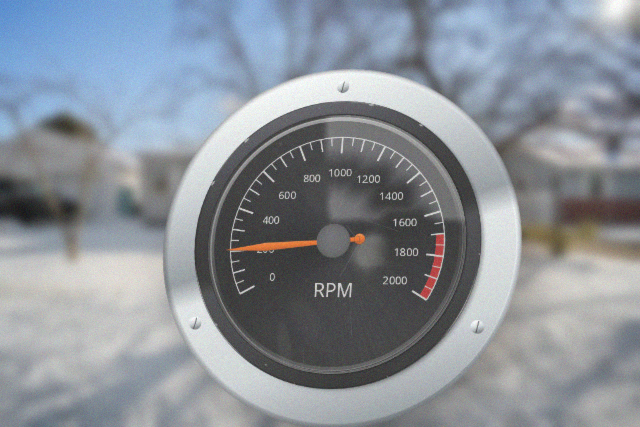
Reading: rpm 200
